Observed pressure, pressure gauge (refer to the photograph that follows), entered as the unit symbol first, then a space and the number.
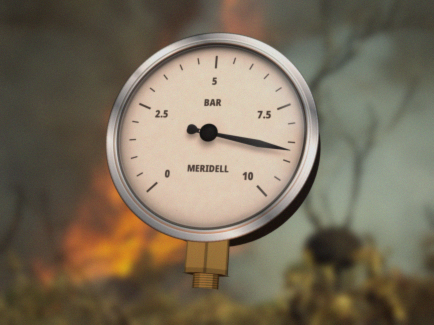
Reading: bar 8.75
